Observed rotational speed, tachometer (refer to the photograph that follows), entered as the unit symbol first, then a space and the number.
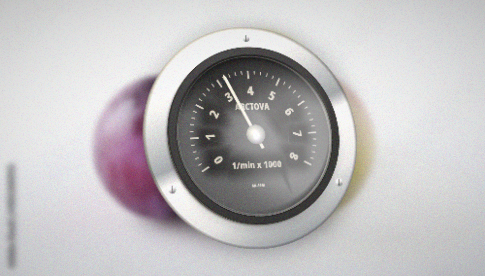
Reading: rpm 3200
